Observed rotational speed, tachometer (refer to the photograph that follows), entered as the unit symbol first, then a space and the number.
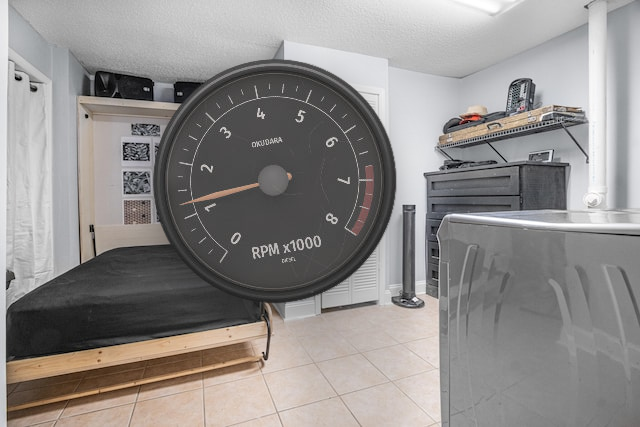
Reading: rpm 1250
